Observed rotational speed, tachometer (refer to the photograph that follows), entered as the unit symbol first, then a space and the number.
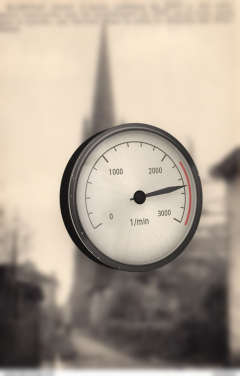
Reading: rpm 2500
